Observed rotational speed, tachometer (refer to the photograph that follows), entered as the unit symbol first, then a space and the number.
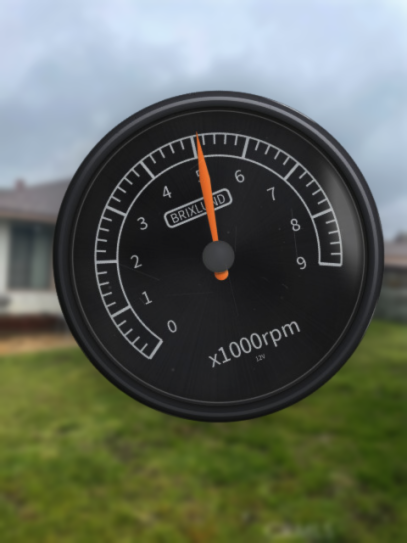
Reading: rpm 5100
